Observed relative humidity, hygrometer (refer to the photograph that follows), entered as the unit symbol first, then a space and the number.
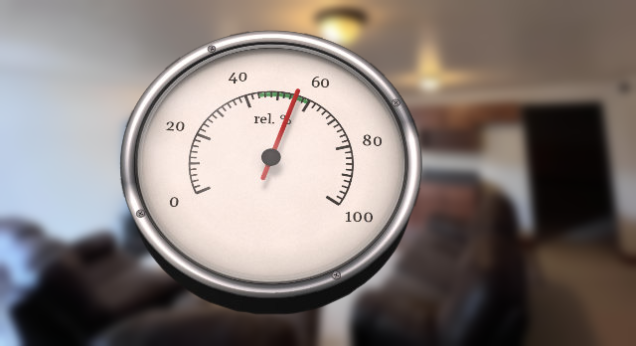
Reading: % 56
